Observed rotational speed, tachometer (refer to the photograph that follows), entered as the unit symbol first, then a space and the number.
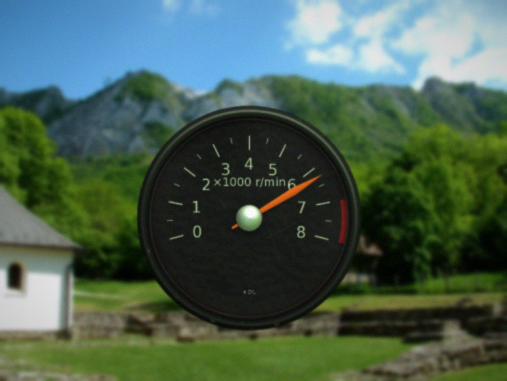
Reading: rpm 6250
